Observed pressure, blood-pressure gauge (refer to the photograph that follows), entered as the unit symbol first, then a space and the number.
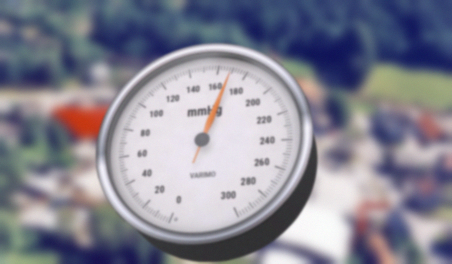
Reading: mmHg 170
